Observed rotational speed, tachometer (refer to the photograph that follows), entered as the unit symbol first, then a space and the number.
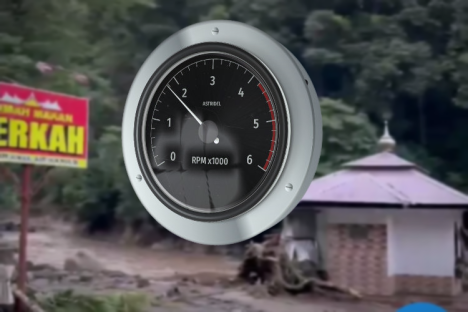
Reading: rpm 1800
